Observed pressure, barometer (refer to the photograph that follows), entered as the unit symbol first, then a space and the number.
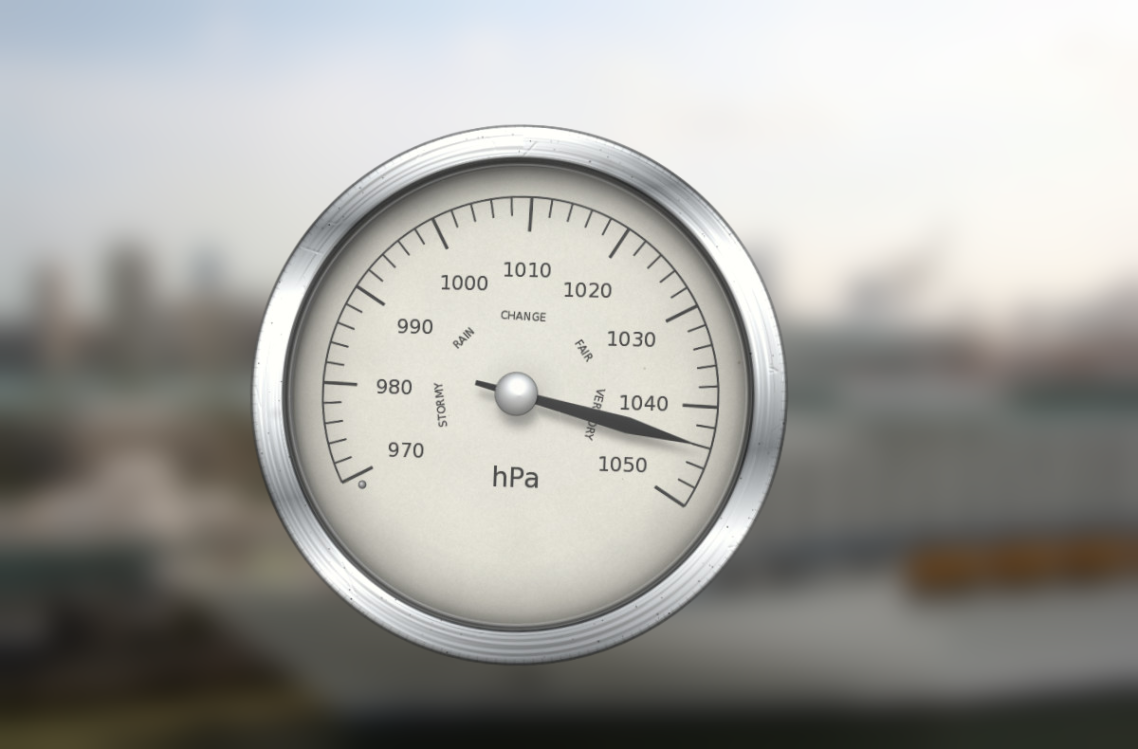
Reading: hPa 1044
